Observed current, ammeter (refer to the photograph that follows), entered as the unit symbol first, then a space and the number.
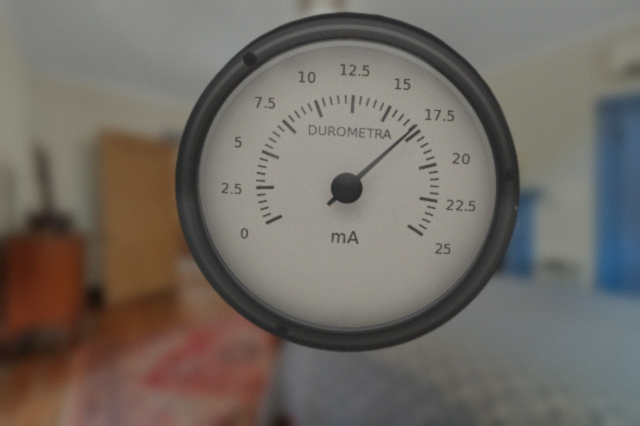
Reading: mA 17
